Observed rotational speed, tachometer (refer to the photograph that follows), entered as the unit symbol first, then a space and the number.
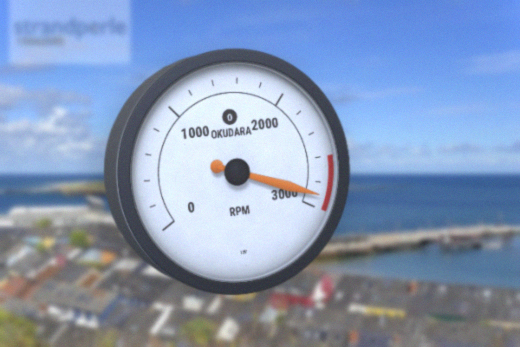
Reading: rpm 2900
